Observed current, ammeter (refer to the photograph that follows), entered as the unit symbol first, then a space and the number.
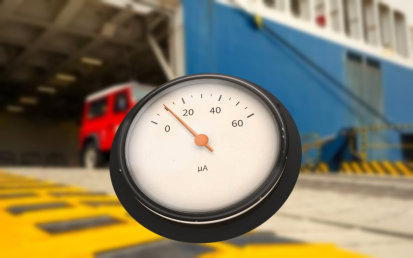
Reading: µA 10
